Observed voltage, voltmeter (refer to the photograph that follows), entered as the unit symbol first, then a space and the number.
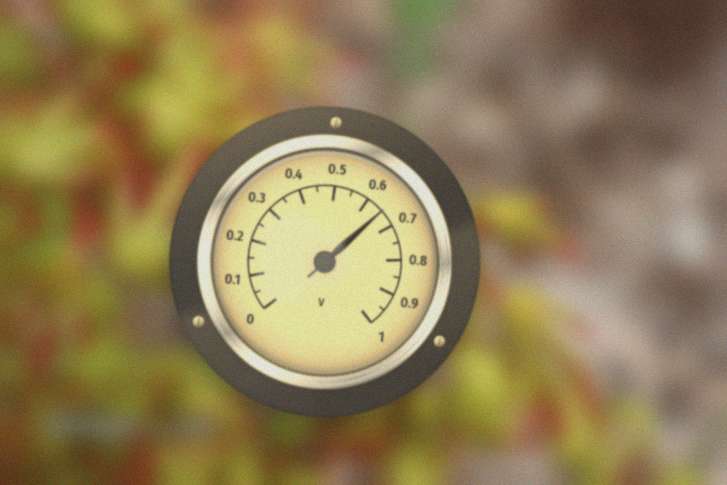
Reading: V 0.65
